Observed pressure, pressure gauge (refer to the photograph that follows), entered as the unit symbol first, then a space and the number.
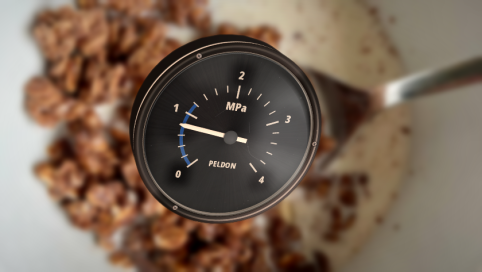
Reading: MPa 0.8
